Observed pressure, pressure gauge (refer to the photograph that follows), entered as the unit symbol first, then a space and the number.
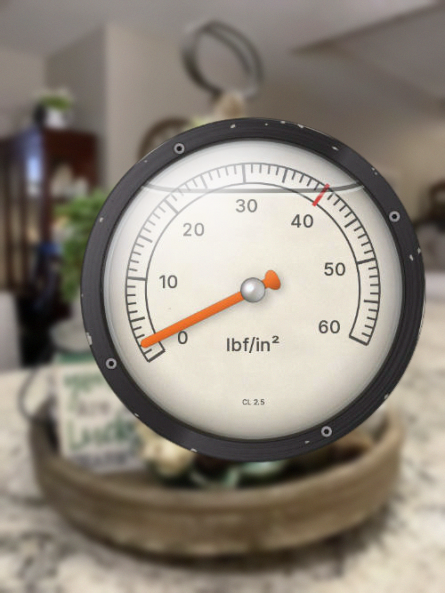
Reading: psi 2
